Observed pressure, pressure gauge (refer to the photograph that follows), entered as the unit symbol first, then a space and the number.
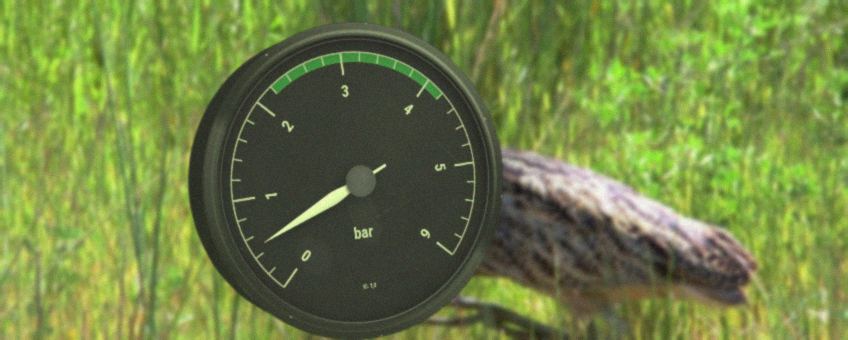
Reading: bar 0.5
